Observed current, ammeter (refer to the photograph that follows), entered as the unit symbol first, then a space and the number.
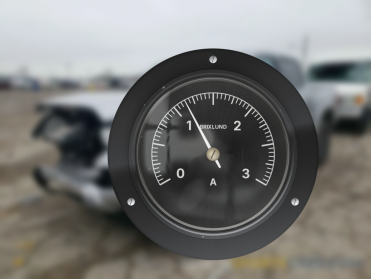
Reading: A 1.15
